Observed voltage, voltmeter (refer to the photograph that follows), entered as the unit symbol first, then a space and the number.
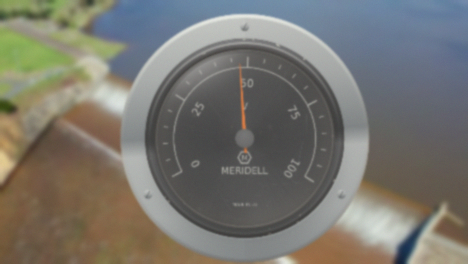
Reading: V 47.5
